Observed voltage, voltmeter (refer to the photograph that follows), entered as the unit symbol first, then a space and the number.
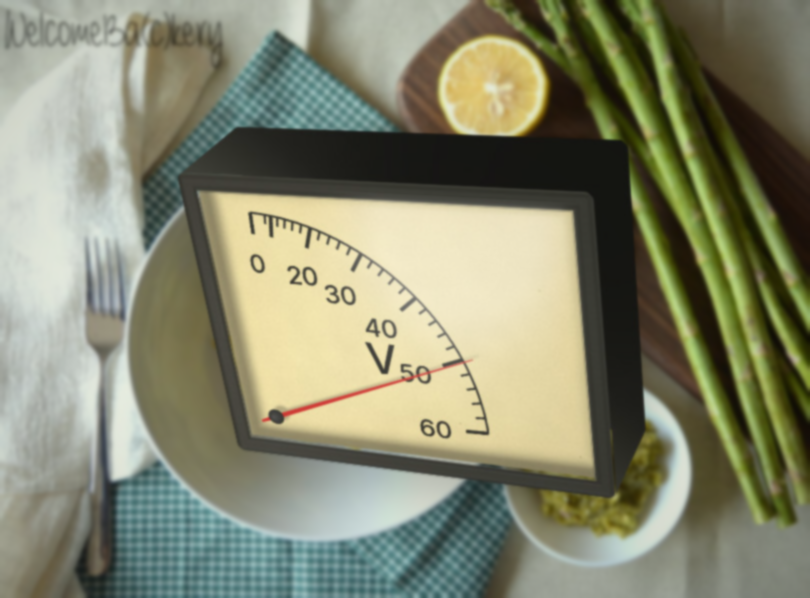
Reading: V 50
